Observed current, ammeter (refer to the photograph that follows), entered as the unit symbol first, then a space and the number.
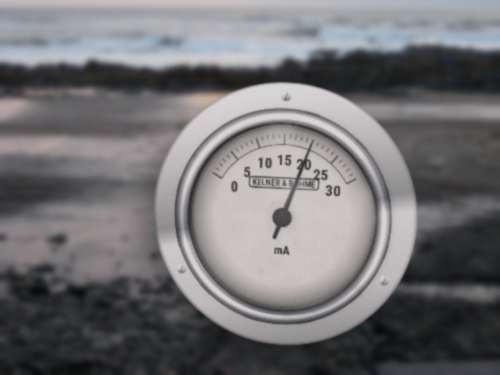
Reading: mA 20
